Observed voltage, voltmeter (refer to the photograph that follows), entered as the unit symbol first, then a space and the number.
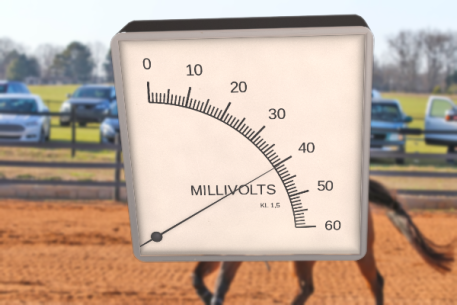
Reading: mV 40
